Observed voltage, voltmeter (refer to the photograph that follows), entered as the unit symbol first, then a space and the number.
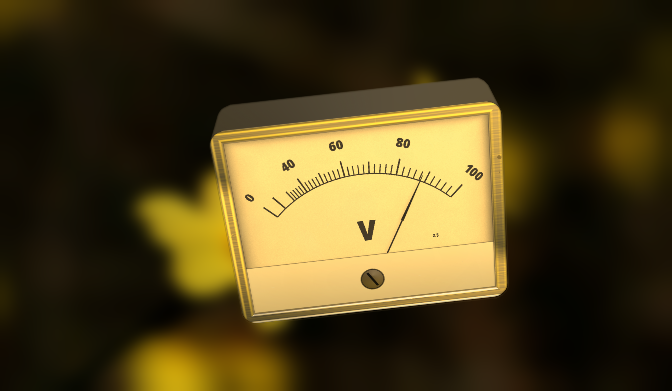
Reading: V 88
